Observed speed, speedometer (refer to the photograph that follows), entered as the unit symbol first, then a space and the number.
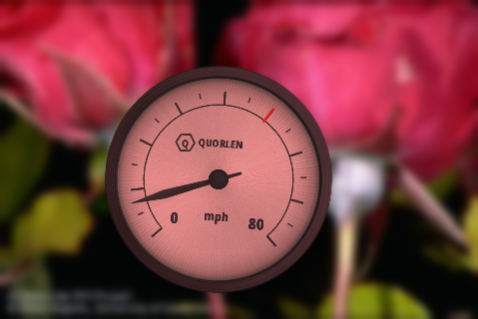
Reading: mph 7.5
